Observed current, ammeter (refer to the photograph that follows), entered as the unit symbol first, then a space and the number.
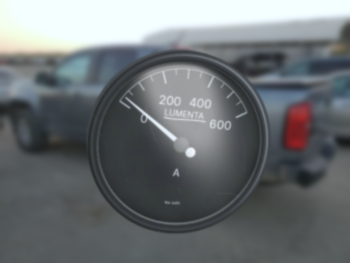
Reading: A 25
